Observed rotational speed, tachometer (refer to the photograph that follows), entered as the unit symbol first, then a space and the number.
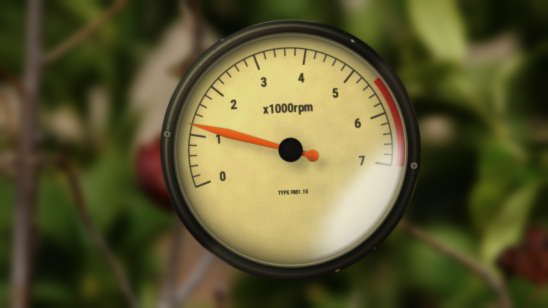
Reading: rpm 1200
